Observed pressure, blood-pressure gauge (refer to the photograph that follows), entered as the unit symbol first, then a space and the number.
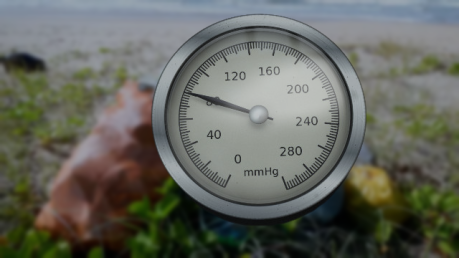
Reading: mmHg 80
